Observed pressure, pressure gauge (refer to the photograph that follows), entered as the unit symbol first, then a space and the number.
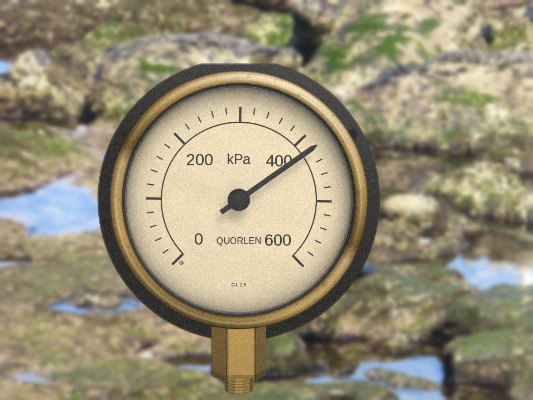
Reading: kPa 420
